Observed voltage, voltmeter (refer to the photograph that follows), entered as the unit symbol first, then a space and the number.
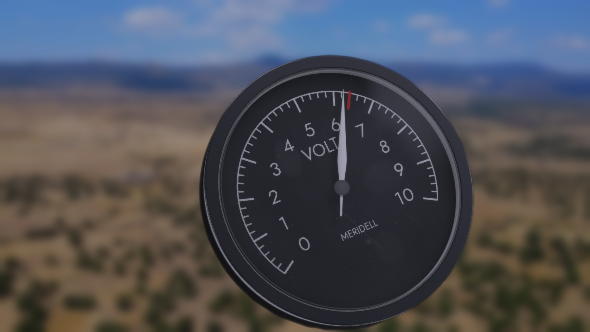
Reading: V 6.2
